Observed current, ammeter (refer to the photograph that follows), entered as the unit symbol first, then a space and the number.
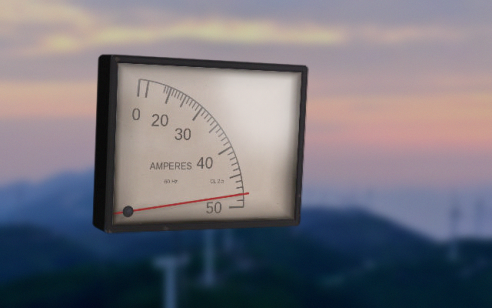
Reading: A 48
